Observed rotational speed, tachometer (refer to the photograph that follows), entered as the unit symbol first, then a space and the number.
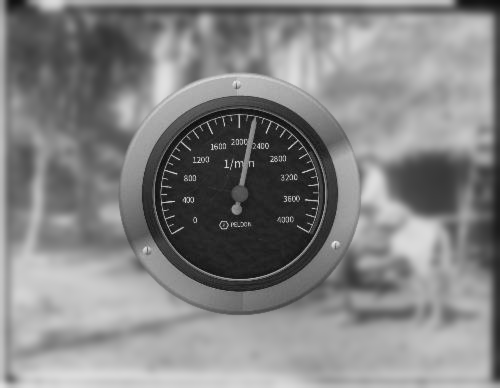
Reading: rpm 2200
